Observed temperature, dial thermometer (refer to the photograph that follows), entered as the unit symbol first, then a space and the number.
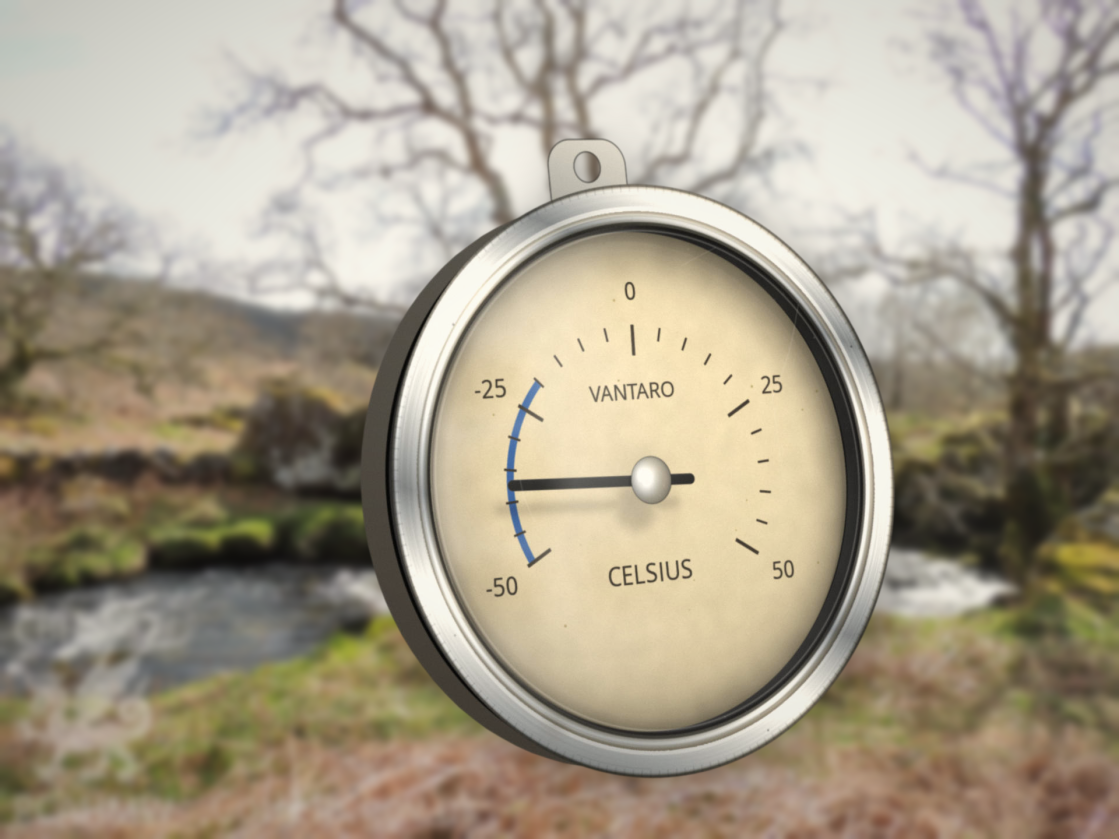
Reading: °C -37.5
